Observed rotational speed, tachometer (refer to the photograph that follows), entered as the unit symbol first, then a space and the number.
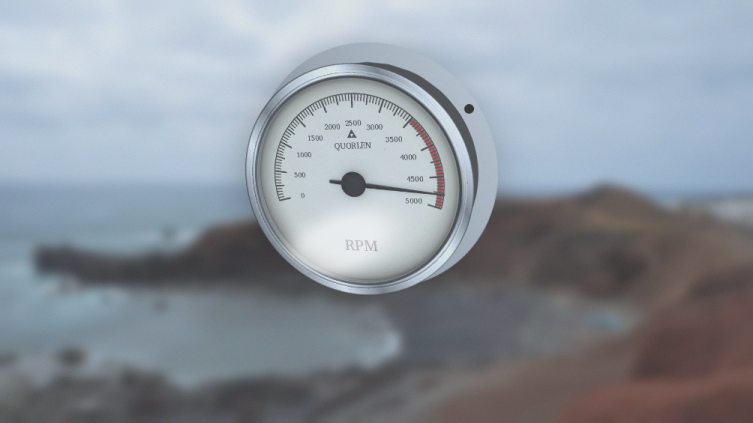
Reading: rpm 4750
